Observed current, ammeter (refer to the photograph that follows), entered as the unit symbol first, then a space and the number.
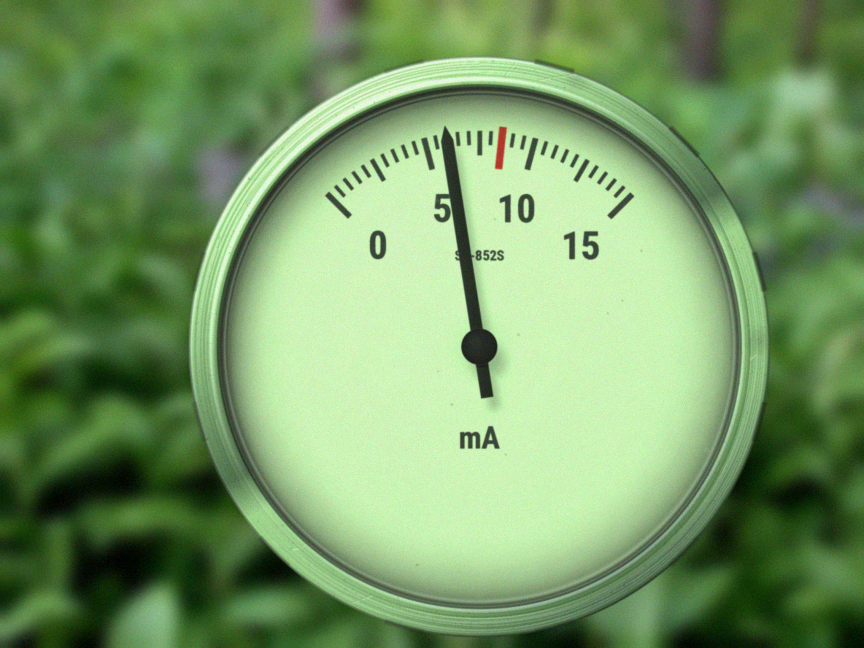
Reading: mA 6
